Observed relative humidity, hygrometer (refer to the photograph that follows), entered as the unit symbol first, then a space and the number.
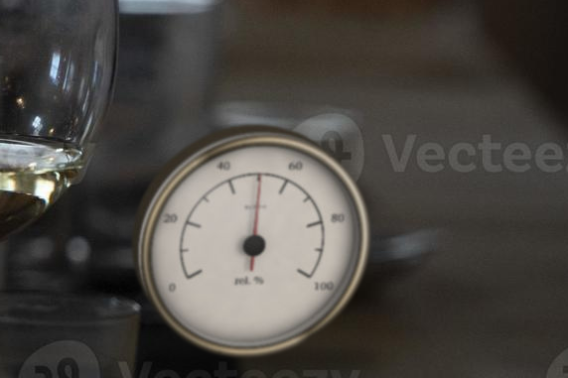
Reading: % 50
